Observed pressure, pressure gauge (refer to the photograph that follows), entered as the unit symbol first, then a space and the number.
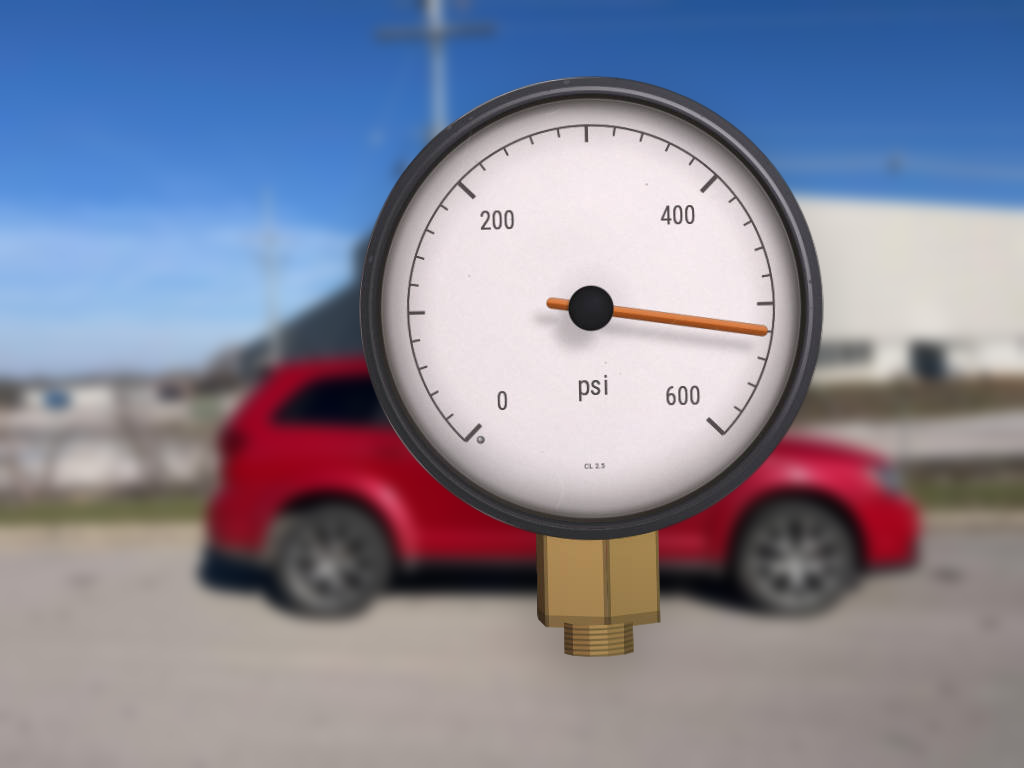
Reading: psi 520
